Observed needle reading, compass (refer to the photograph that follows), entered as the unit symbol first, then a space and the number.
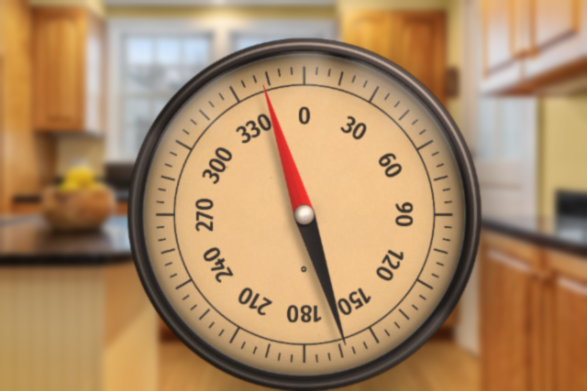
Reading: ° 342.5
